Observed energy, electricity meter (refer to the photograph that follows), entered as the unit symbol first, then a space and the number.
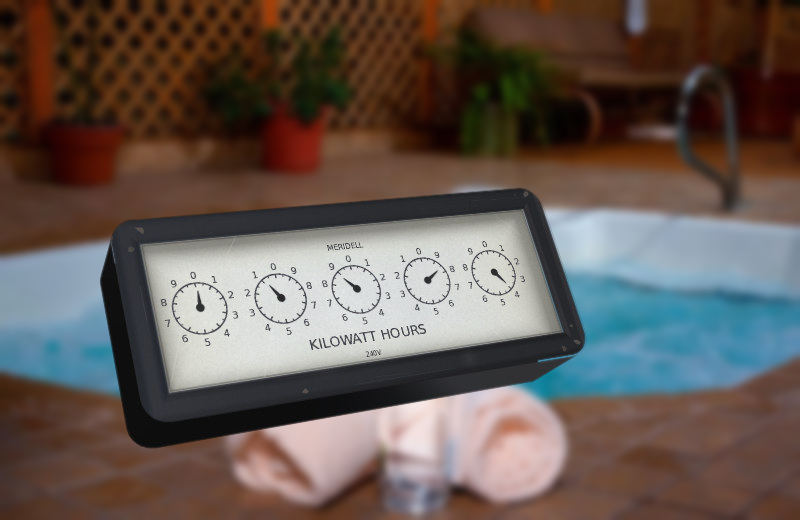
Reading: kWh 884
